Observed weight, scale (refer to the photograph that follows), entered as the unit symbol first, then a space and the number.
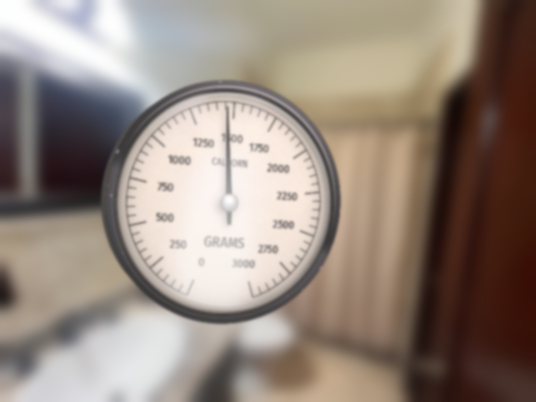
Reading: g 1450
